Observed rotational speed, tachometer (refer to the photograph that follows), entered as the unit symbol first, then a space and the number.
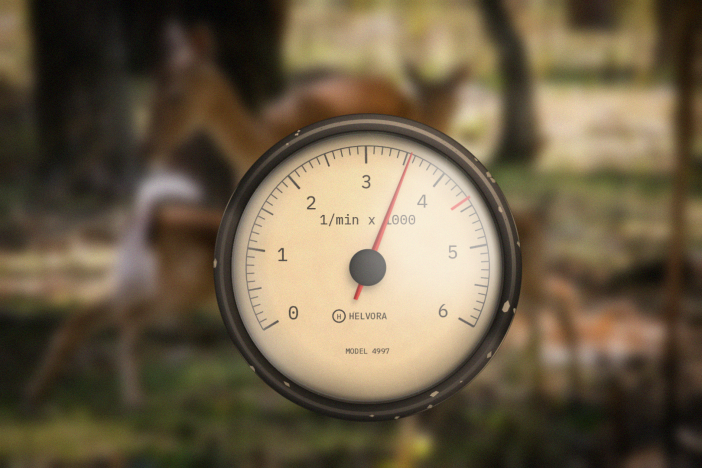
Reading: rpm 3550
